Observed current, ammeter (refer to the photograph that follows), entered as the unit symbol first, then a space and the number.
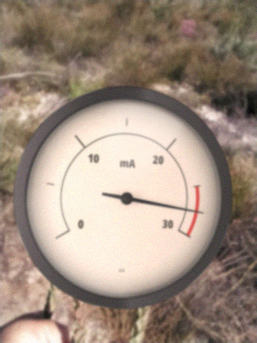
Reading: mA 27.5
